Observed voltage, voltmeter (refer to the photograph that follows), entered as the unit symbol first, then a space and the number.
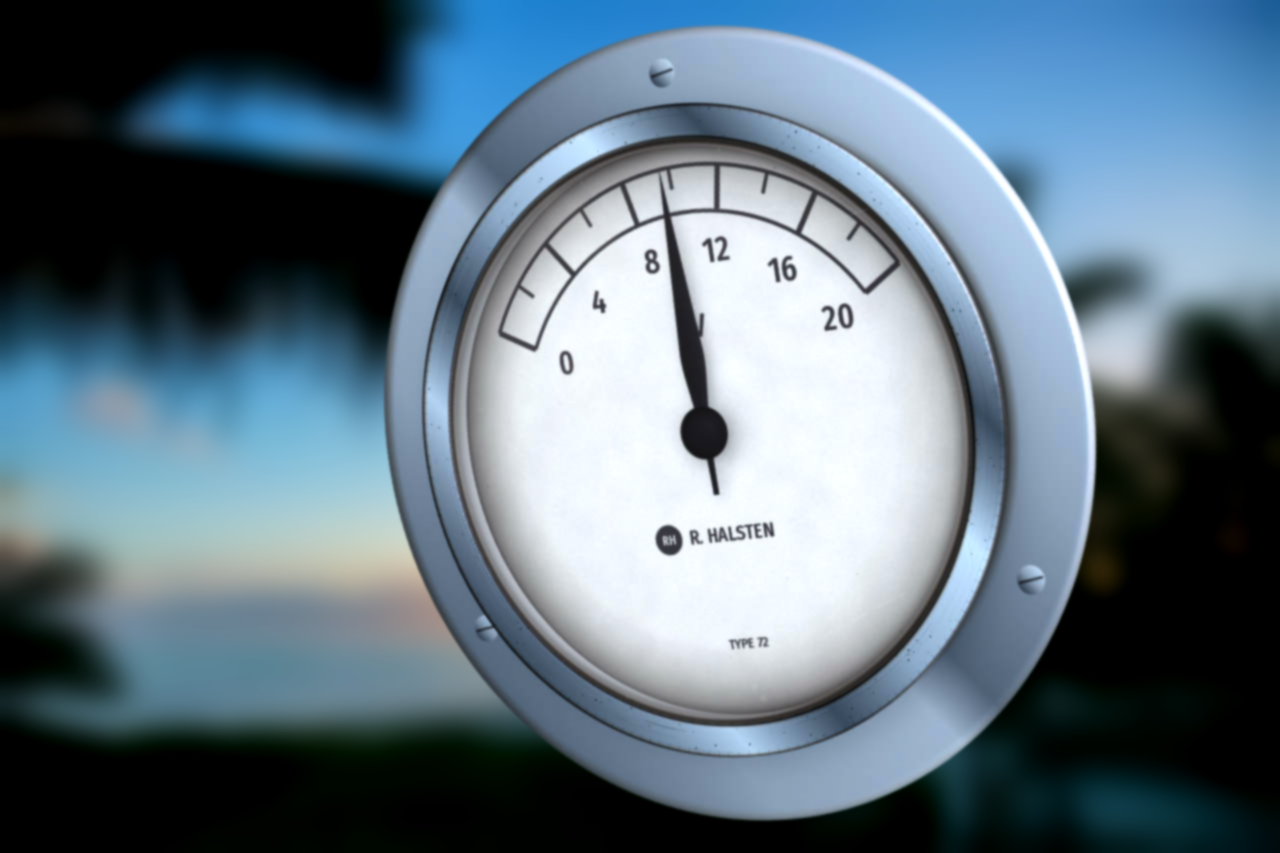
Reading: V 10
